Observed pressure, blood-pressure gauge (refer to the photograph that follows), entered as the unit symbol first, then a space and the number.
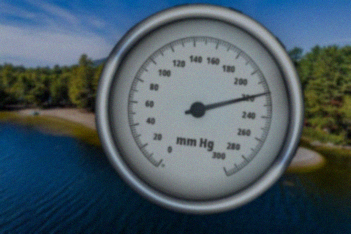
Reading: mmHg 220
